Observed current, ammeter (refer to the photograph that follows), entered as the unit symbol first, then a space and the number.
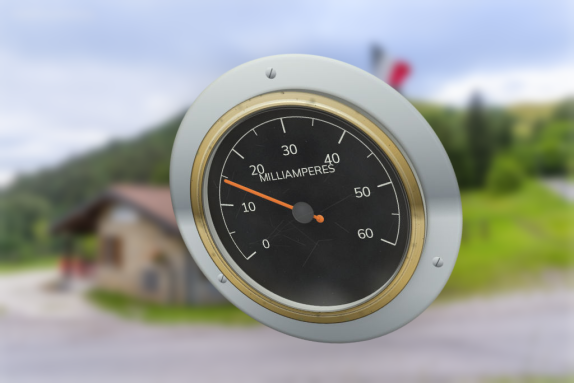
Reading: mA 15
